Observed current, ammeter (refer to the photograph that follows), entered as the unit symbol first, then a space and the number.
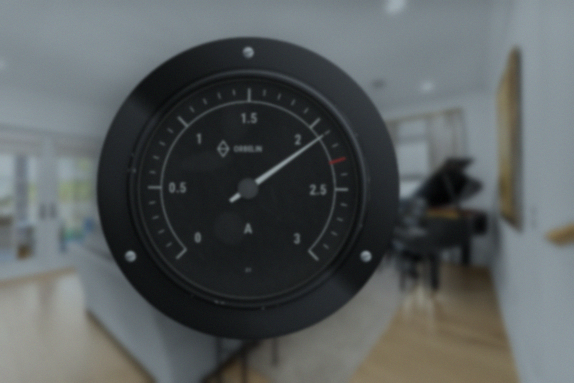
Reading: A 2.1
